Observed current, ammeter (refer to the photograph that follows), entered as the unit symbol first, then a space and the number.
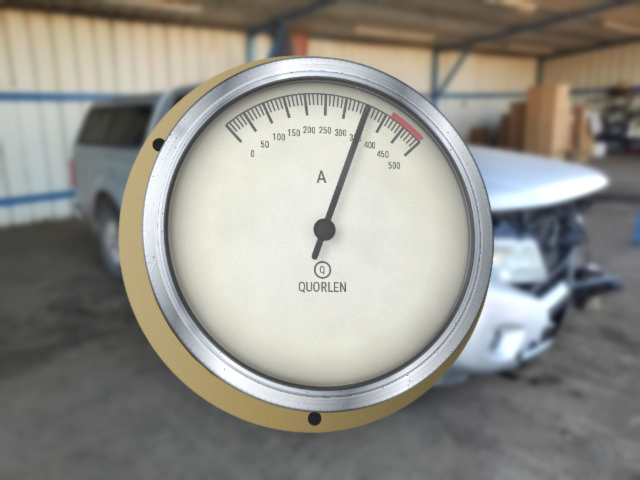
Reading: A 350
